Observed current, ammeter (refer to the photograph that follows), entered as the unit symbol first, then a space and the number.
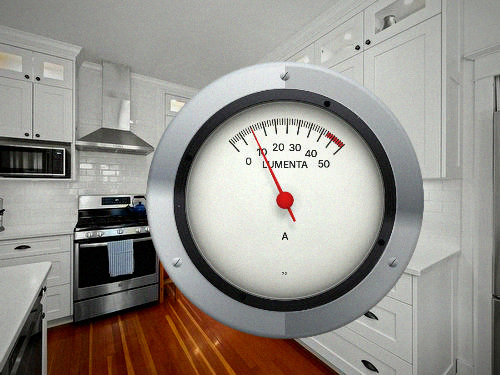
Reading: A 10
